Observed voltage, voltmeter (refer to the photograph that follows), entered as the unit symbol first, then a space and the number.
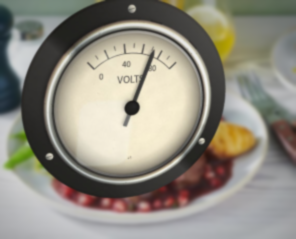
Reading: V 70
